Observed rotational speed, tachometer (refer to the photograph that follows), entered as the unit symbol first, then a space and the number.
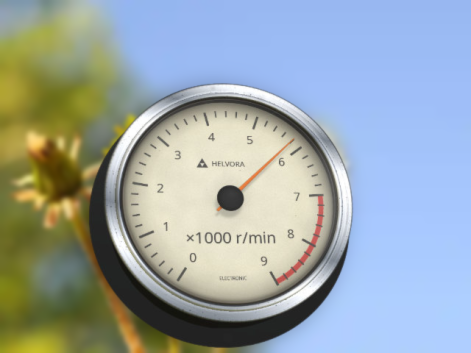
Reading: rpm 5800
